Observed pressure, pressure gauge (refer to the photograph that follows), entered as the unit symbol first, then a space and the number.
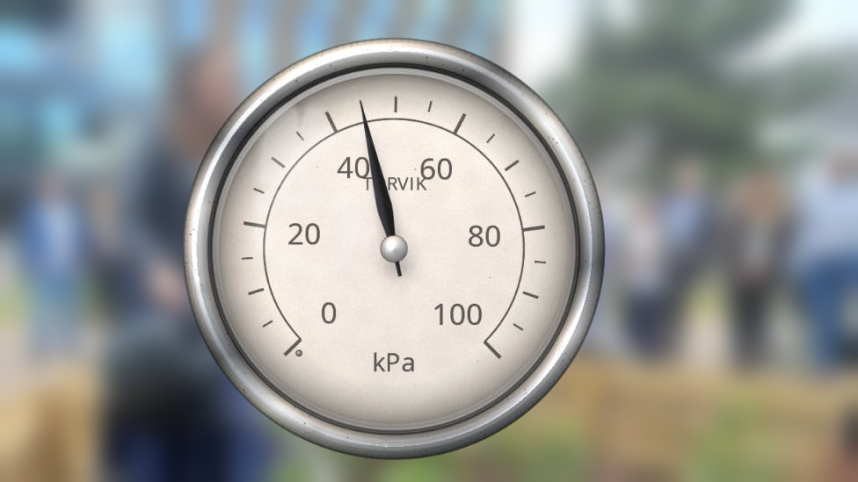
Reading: kPa 45
